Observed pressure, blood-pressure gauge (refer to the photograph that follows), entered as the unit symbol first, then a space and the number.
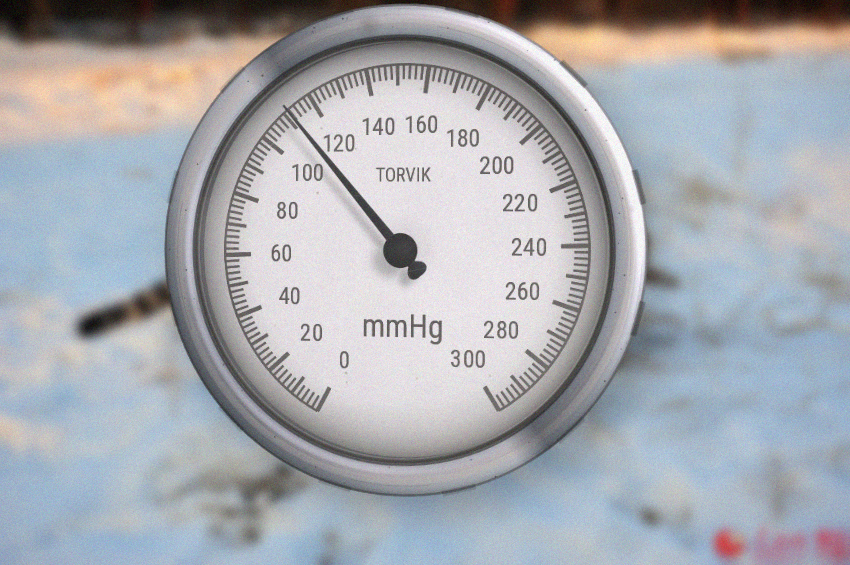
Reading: mmHg 112
